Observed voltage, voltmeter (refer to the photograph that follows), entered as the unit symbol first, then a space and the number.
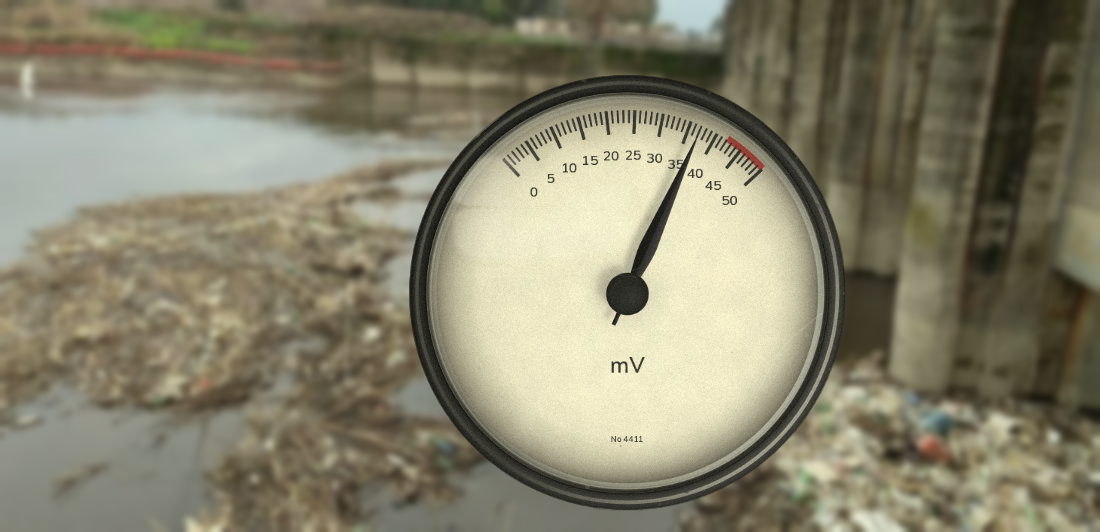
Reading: mV 37
